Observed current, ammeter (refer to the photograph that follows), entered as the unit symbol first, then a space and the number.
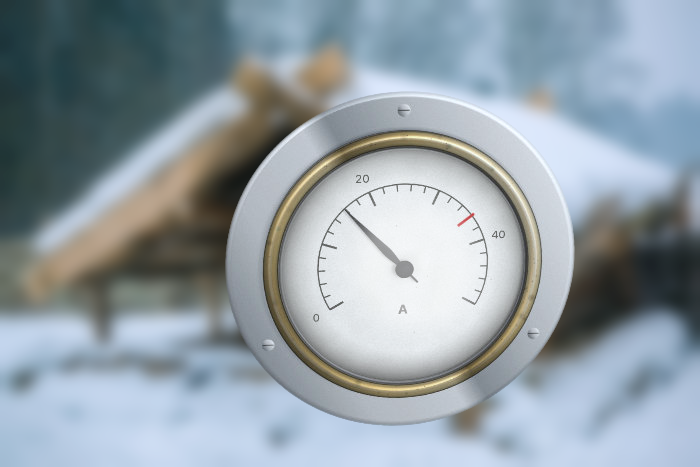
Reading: A 16
